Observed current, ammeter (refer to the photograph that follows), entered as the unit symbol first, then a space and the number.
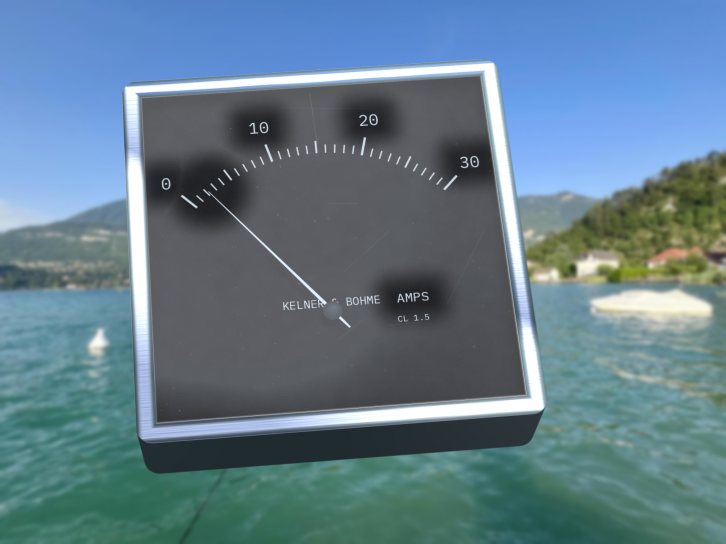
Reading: A 2
